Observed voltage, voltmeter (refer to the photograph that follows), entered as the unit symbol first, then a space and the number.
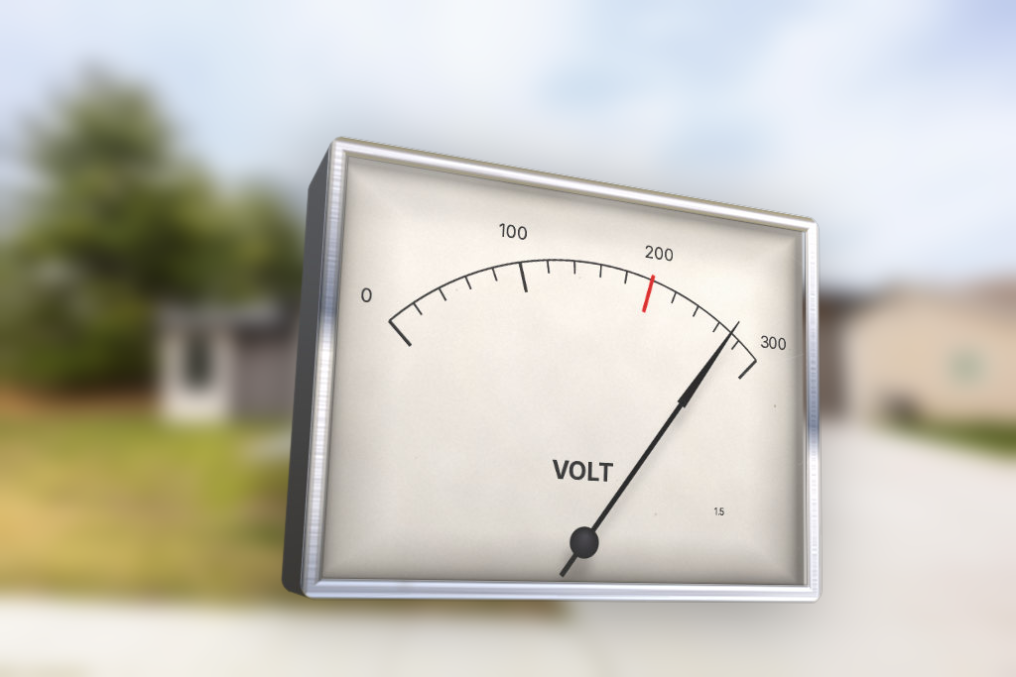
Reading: V 270
